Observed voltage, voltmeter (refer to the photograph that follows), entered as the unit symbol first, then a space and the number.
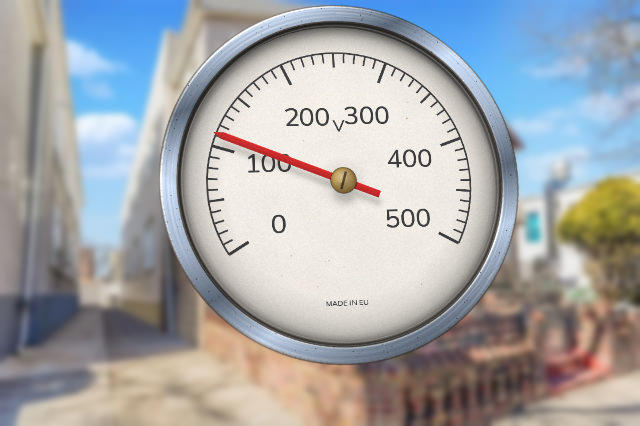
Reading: V 110
